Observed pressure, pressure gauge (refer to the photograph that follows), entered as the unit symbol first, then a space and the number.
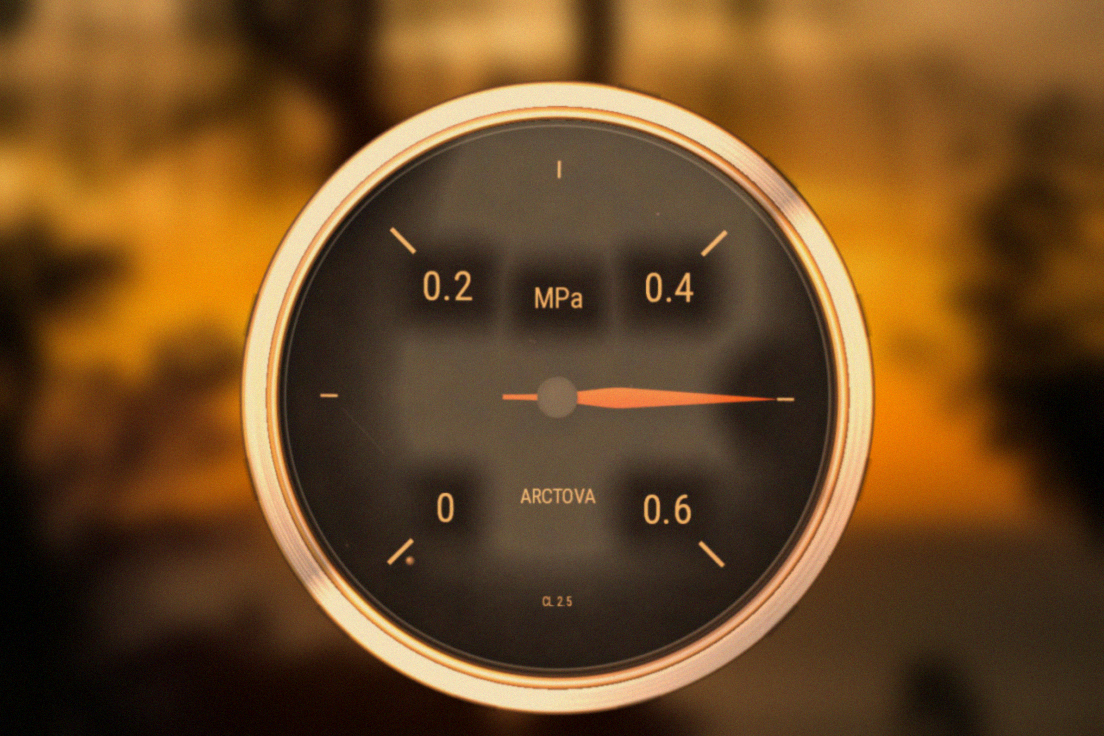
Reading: MPa 0.5
